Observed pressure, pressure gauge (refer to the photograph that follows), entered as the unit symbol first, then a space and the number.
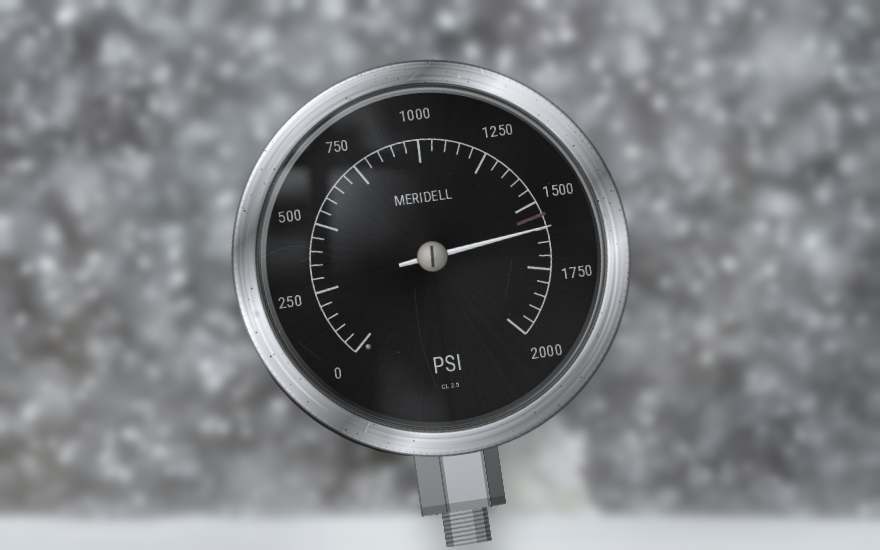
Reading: psi 1600
